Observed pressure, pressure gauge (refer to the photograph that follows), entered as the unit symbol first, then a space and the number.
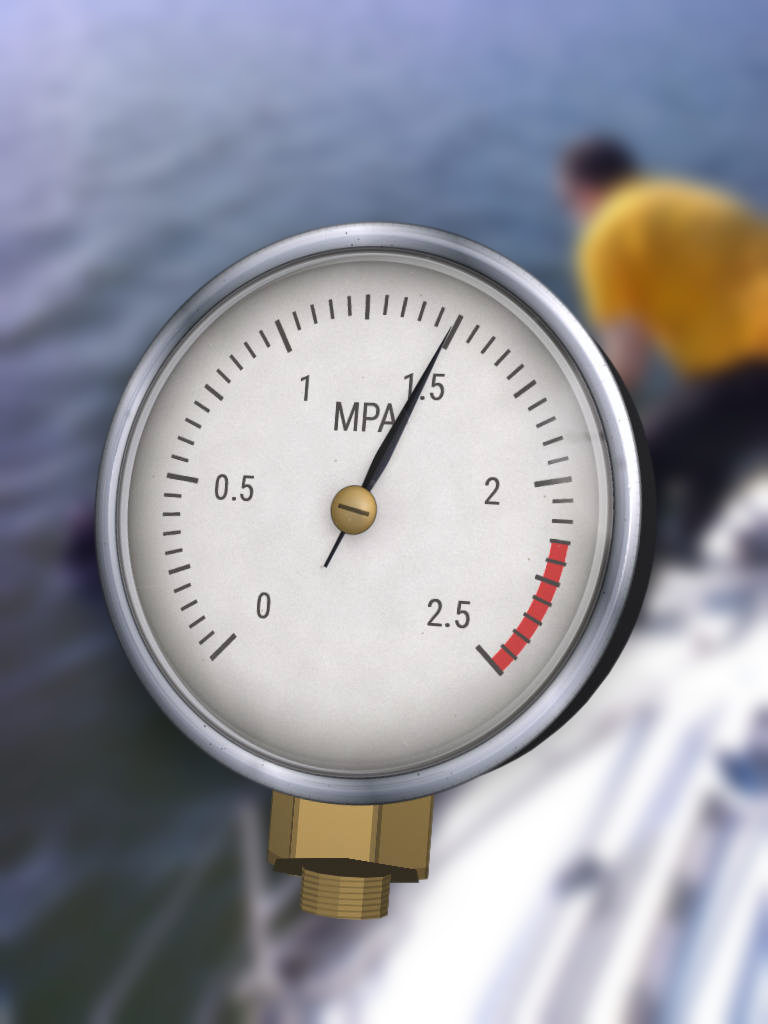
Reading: MPa 1.5
